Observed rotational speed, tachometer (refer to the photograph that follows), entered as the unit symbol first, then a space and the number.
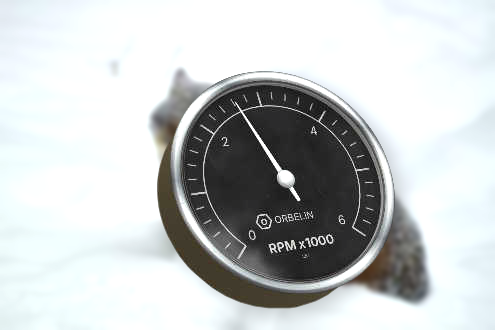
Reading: rpm 2600
